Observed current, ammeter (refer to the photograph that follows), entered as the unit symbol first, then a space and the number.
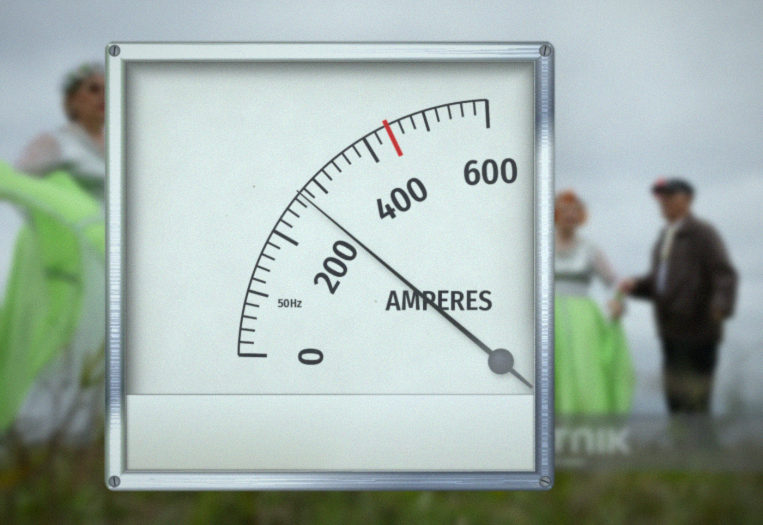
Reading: A 270
